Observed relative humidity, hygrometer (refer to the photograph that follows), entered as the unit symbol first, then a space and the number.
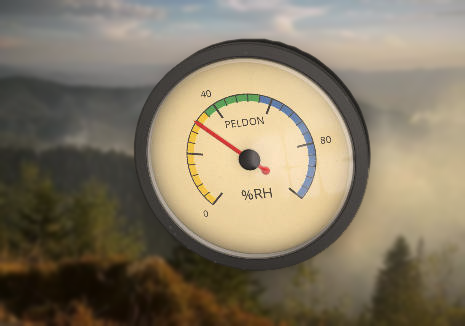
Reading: % 32
